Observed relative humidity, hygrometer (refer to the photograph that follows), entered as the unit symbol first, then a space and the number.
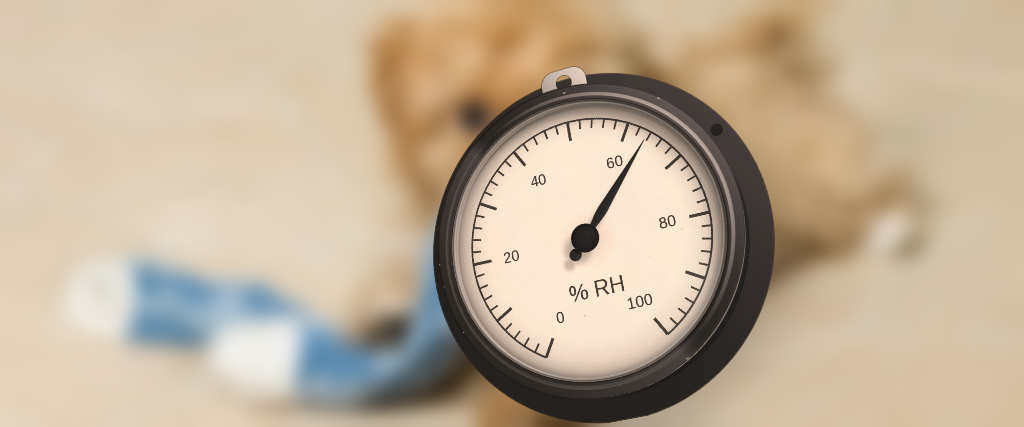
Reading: % 64
